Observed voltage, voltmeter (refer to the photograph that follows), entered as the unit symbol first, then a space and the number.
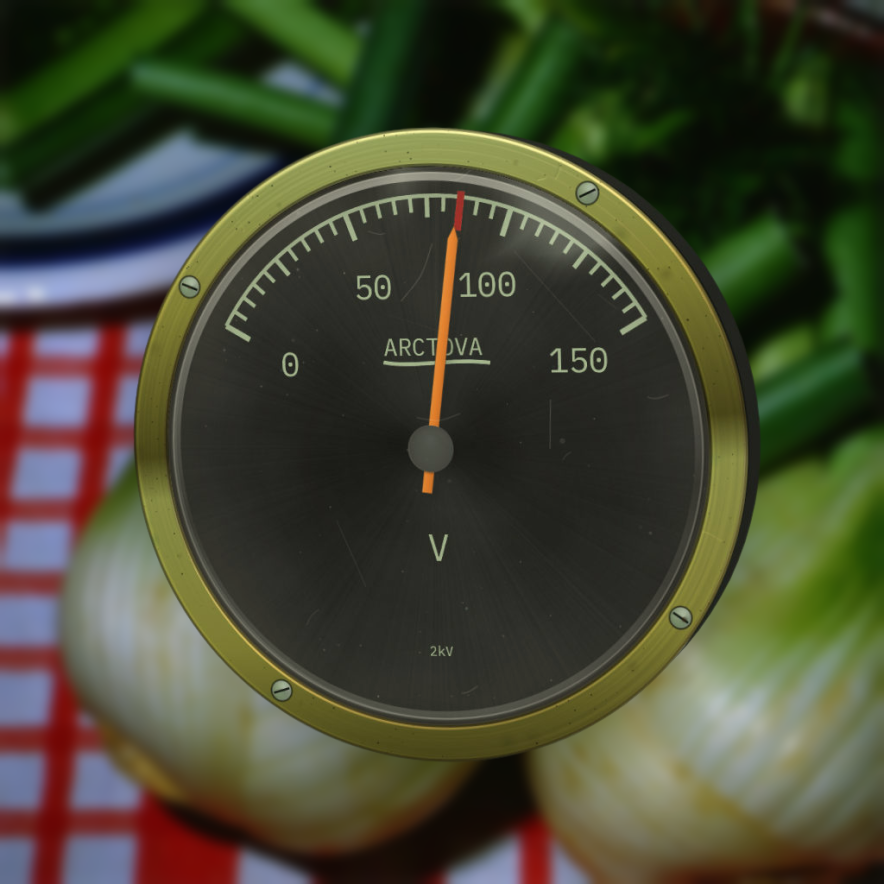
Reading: V 85
